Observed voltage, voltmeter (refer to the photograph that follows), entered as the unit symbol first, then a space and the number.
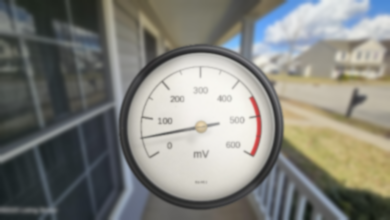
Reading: mV 50
